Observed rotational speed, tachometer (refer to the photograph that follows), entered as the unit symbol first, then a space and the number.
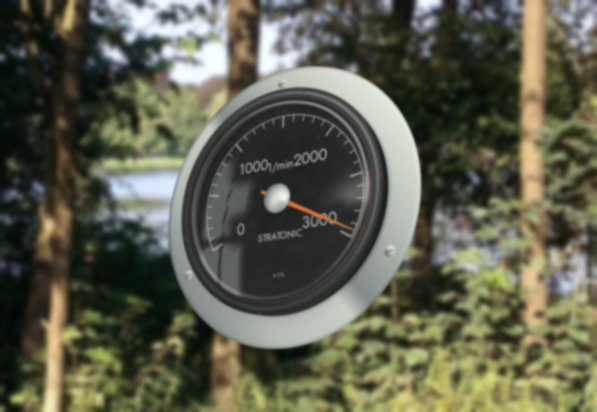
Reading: rpm 2950
